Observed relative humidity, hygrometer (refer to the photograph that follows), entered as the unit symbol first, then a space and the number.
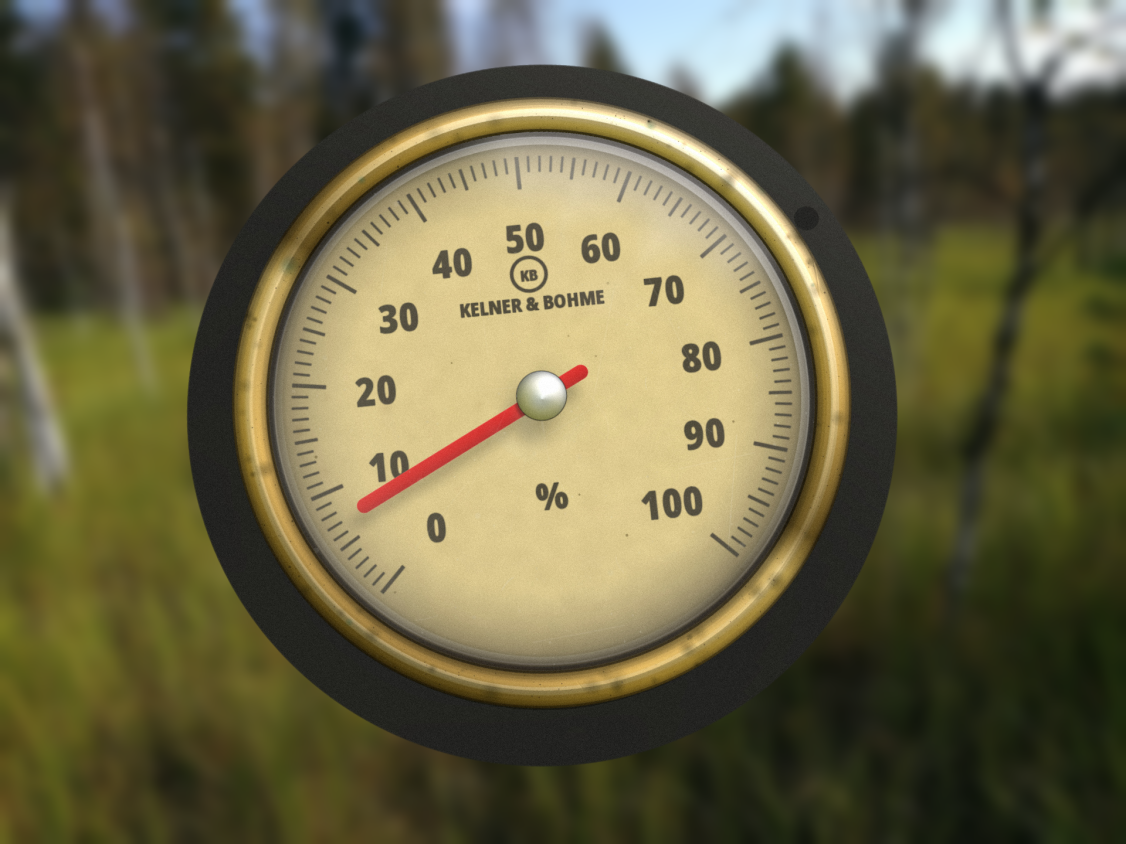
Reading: % 7
